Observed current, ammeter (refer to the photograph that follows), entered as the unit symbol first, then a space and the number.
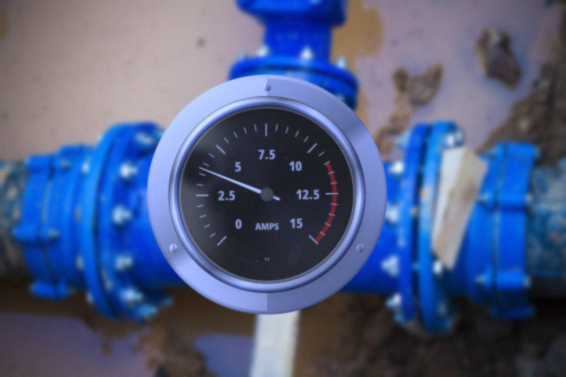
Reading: A 3.75
